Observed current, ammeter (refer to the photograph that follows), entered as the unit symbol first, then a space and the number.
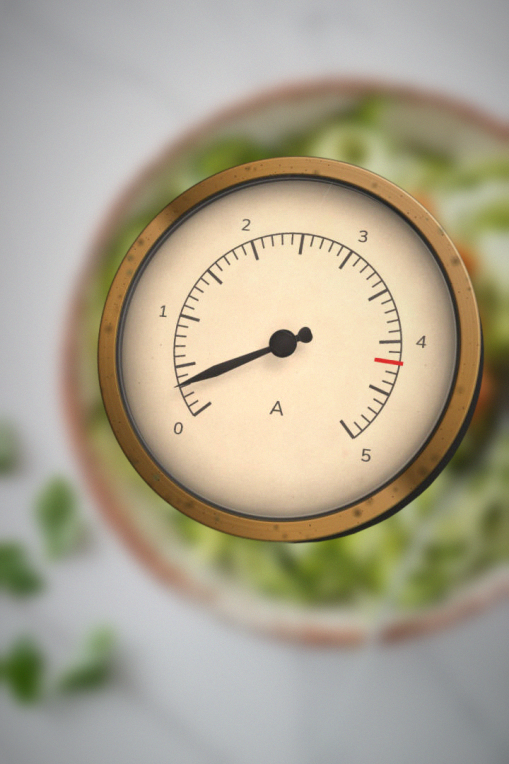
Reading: A 0.3
